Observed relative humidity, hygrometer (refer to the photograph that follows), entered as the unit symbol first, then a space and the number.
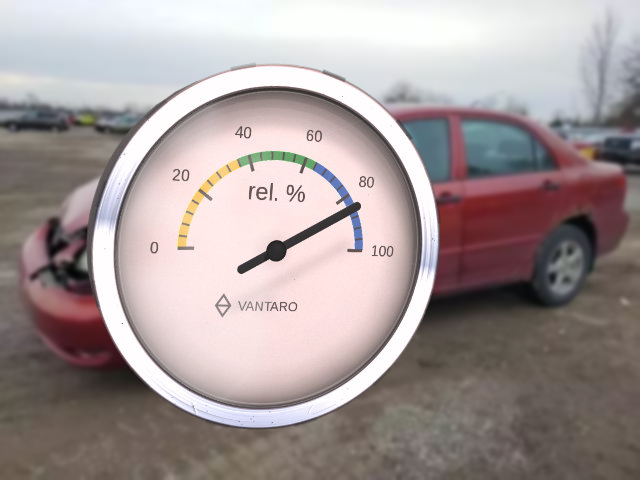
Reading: % 84
